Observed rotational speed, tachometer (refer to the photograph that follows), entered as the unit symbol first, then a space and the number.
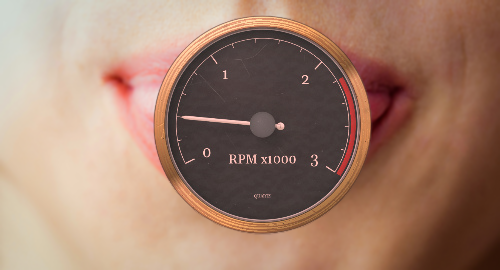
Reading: rpm 400
